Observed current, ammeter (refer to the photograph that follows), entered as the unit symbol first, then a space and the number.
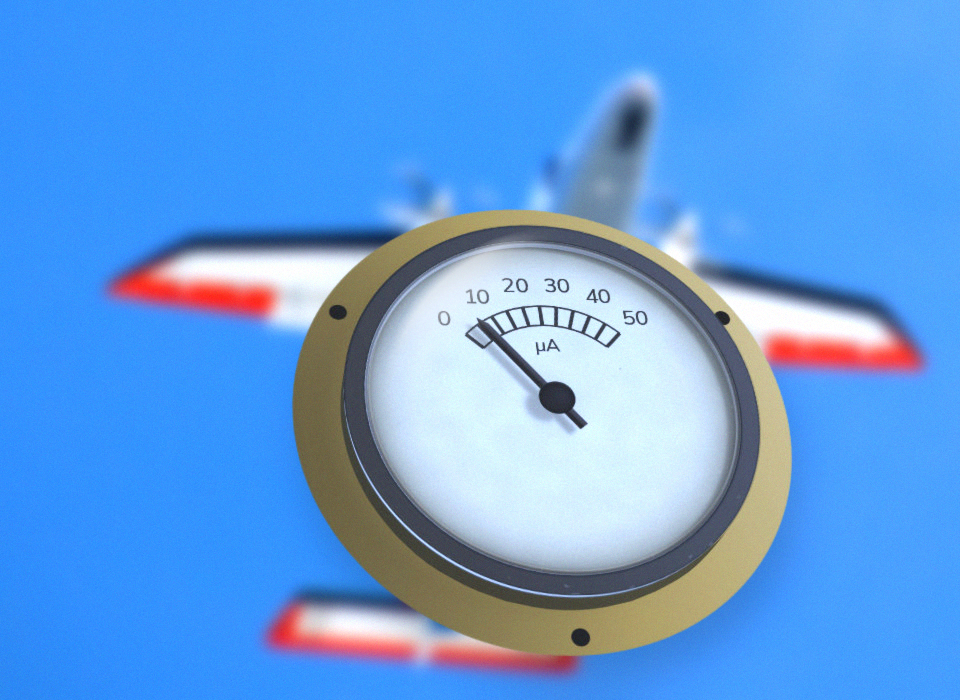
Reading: µA 5
